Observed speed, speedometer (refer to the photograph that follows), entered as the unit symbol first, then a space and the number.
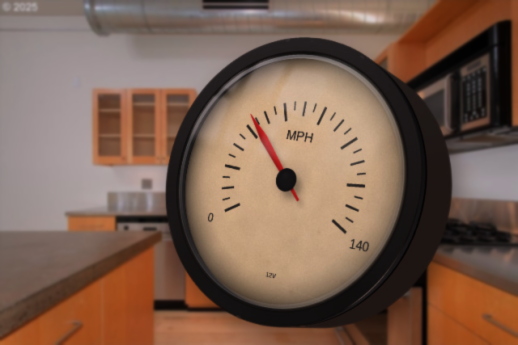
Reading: mph 45
